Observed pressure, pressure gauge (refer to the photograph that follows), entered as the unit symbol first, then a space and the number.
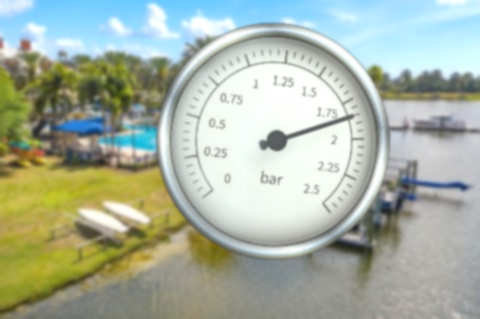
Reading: bar 1.85
